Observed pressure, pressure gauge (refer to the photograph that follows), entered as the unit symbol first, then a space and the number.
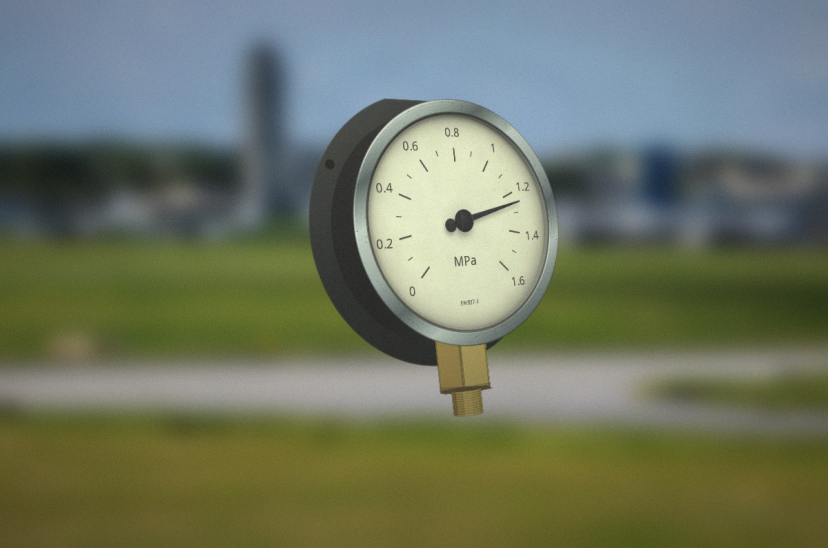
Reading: MPa 1.25
